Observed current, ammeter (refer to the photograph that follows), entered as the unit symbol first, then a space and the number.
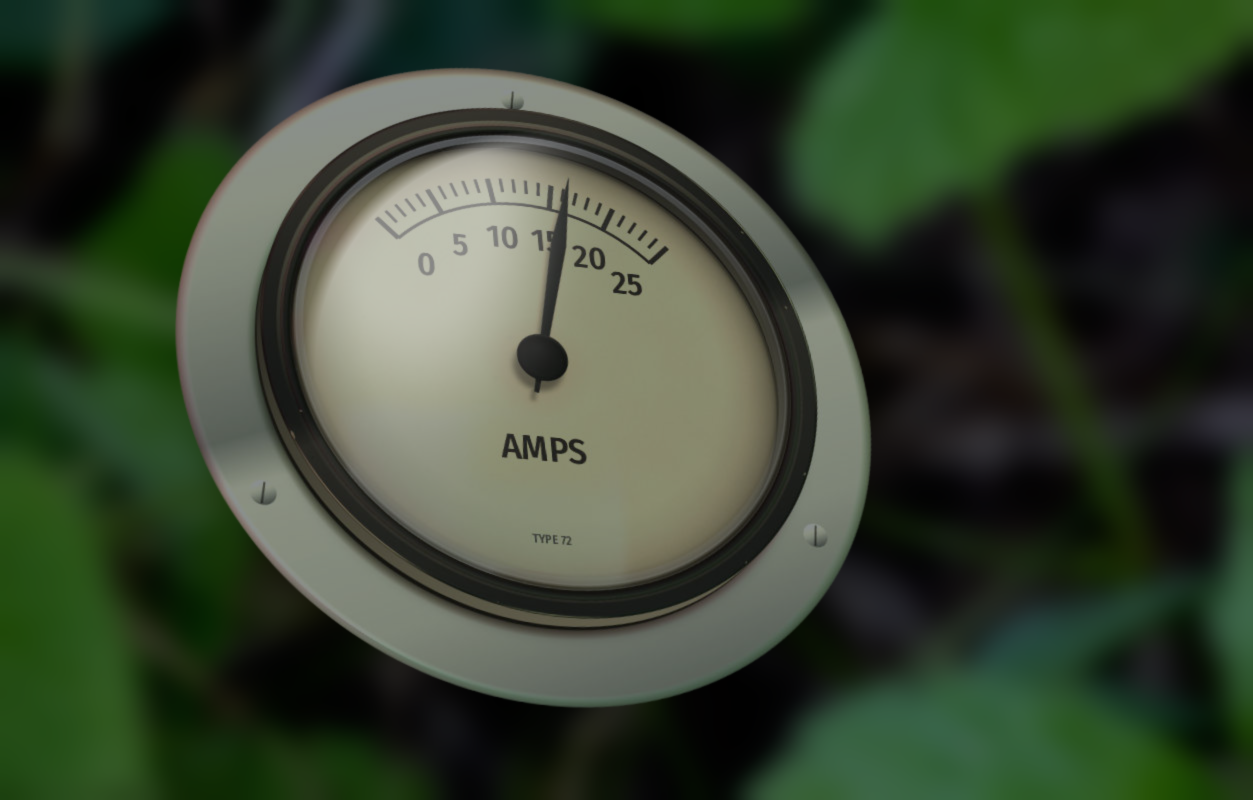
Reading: A 16
